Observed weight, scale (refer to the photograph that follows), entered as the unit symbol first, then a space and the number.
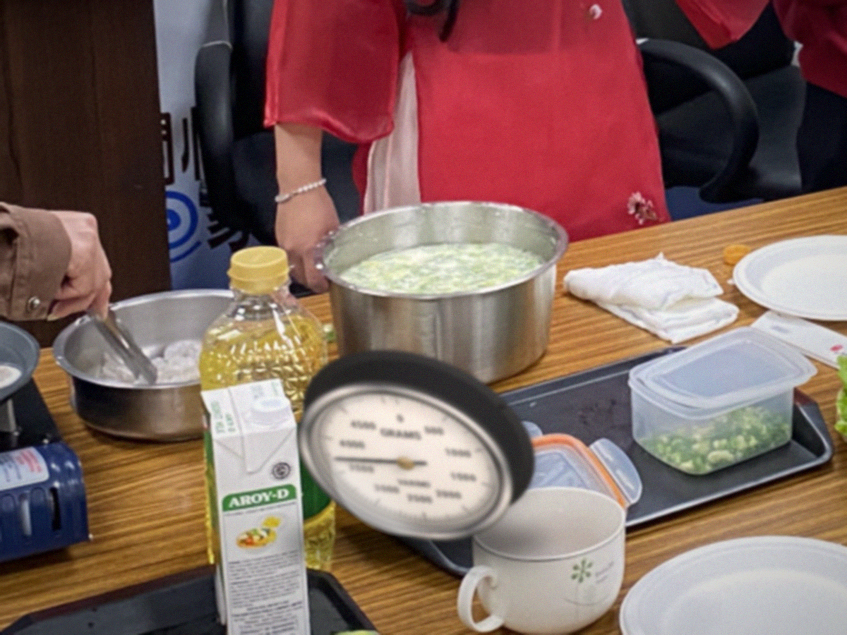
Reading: g 3750
